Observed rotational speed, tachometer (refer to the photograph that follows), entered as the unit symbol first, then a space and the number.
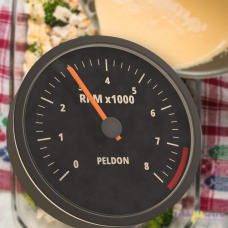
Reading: rpm 3000
